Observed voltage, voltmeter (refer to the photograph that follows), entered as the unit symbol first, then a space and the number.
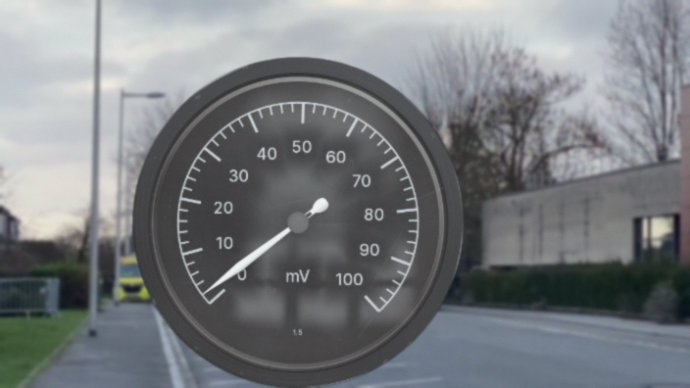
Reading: mV 2
